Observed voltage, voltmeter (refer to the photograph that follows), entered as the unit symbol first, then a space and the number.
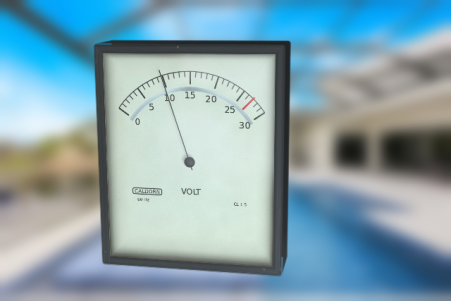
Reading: V 10
